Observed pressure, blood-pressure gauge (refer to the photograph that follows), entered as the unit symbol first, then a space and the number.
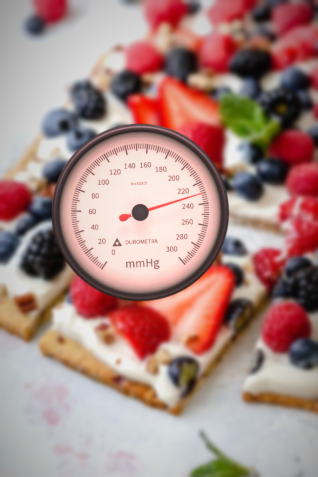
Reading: mmHg 230
